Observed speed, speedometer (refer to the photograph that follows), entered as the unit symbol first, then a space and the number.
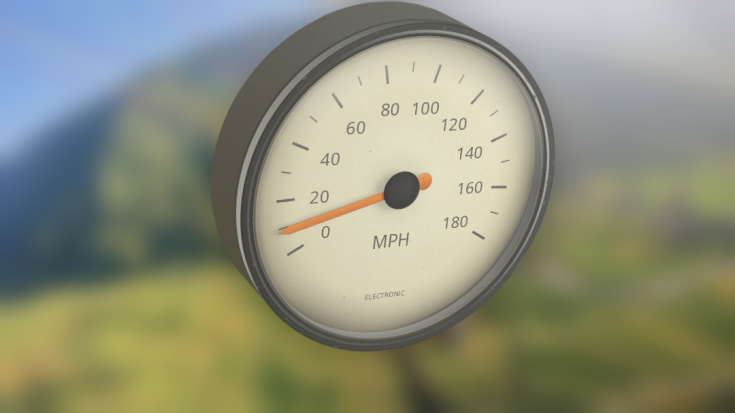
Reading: mph 10
